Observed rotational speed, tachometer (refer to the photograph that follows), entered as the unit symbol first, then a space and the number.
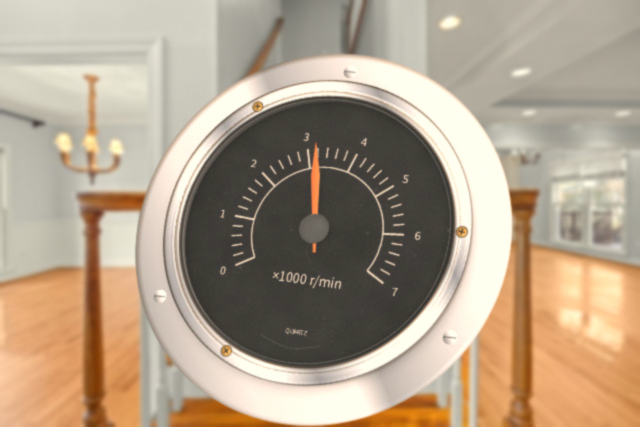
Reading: rpm 3200
